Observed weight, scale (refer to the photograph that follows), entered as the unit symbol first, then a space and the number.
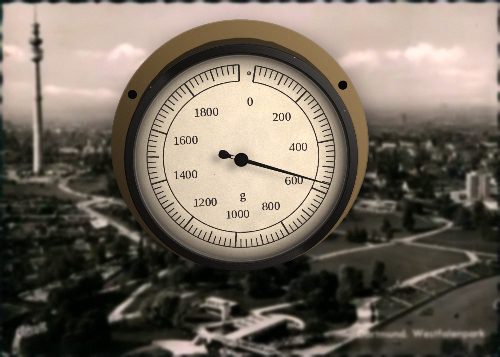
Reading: g 560
